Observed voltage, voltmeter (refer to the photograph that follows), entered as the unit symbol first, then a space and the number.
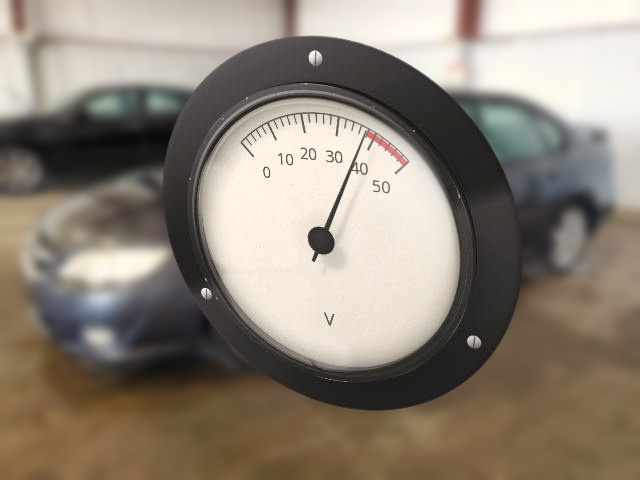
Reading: V 38
